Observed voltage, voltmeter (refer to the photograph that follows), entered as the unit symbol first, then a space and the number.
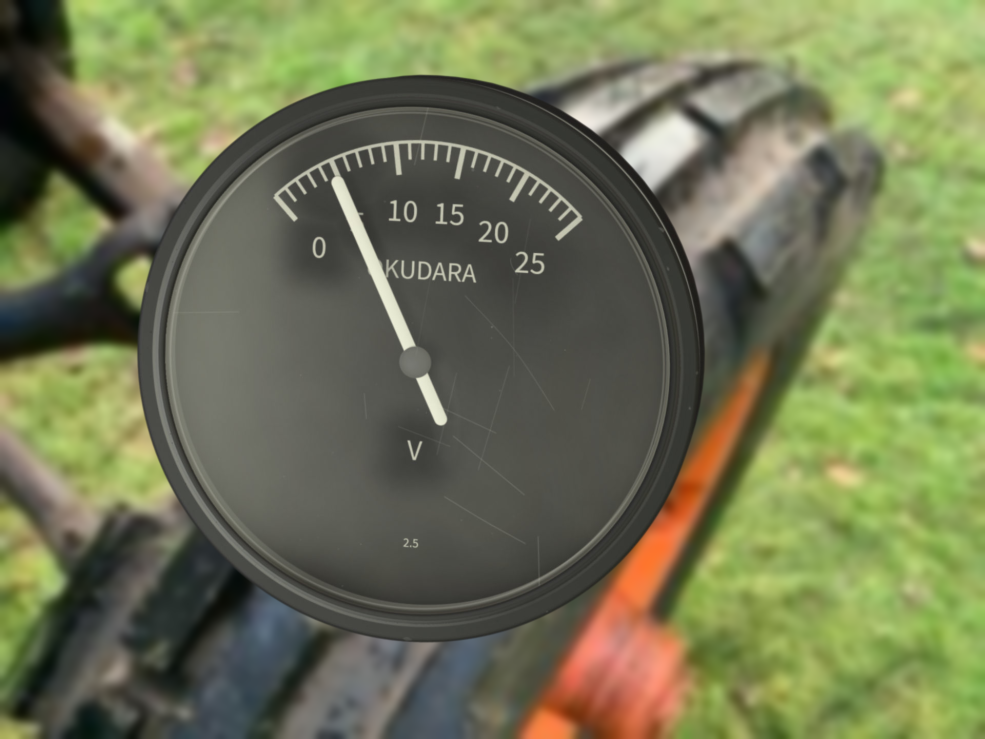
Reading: V 5
